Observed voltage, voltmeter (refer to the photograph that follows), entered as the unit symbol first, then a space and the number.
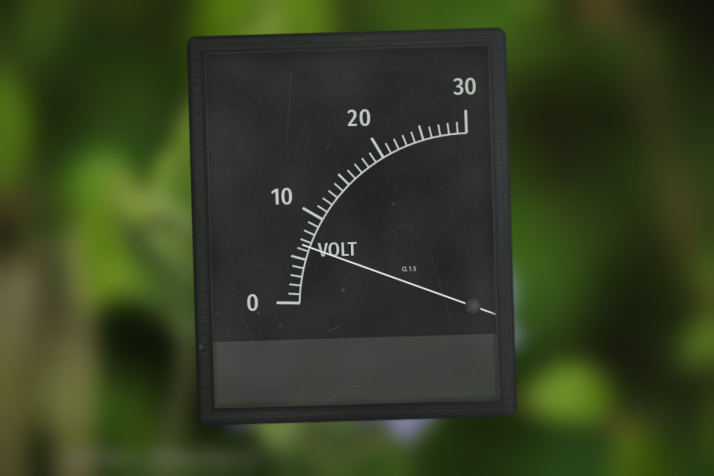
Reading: V 6.5
